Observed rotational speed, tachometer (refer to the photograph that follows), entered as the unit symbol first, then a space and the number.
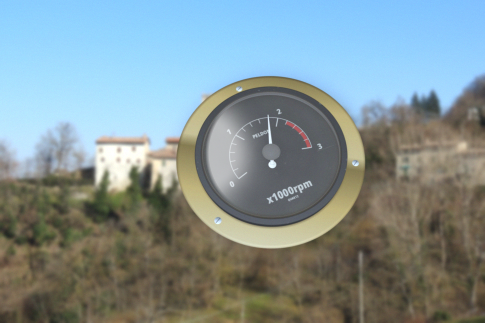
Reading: rpm 1800
